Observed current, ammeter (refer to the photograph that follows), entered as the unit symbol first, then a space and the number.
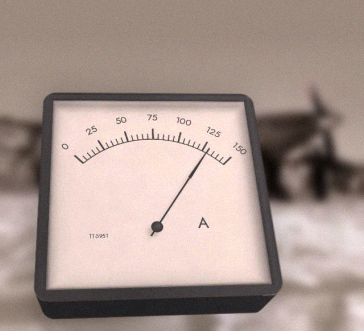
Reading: A 130
